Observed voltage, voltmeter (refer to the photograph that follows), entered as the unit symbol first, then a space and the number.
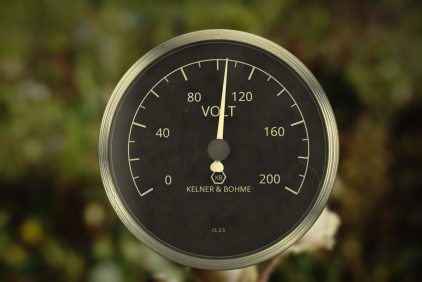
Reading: V 105
